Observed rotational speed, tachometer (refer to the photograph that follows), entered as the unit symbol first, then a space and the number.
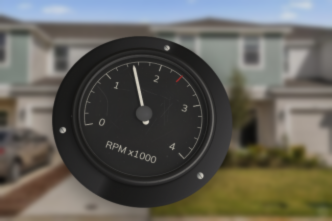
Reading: rpm 1500
